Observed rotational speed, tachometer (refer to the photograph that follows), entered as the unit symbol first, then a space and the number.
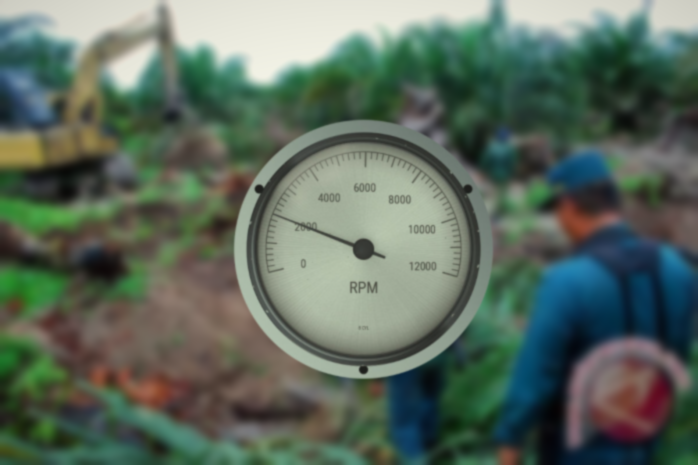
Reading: rpm 2000
